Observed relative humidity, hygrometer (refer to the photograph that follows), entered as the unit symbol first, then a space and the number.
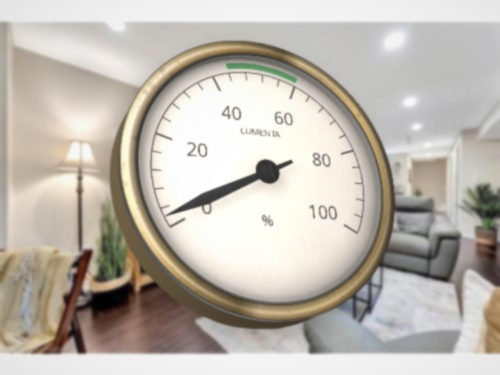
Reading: % 2
